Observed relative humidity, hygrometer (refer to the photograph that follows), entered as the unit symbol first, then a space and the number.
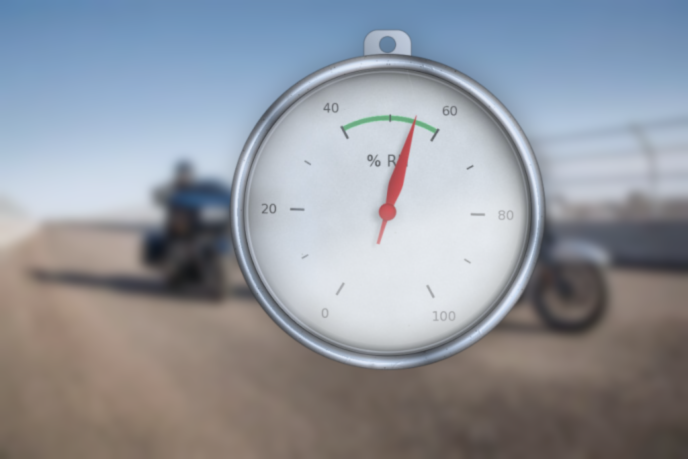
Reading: % 55
